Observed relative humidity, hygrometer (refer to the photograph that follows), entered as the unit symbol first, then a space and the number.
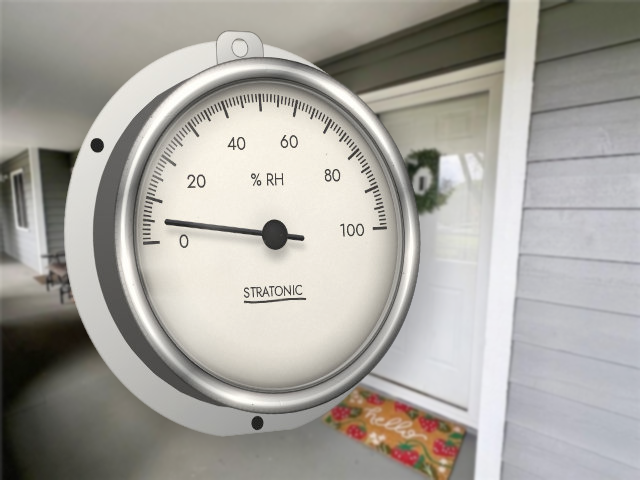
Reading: % 5
